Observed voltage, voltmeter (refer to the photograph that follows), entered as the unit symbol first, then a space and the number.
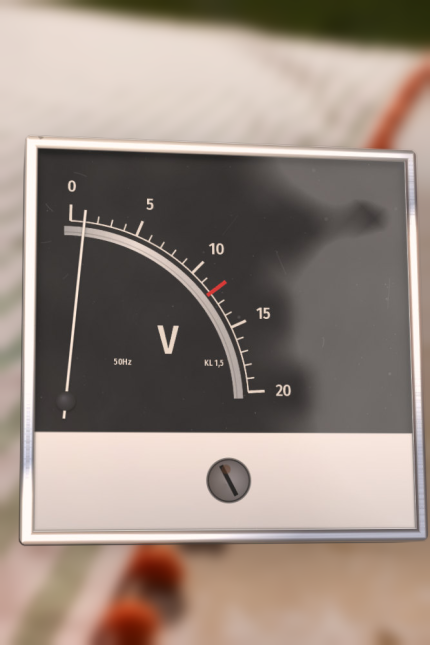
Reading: V 1
